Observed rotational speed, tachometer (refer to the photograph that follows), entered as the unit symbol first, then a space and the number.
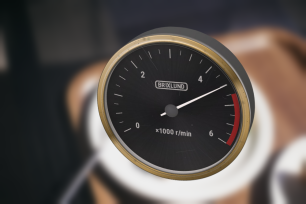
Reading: rpm 4500
